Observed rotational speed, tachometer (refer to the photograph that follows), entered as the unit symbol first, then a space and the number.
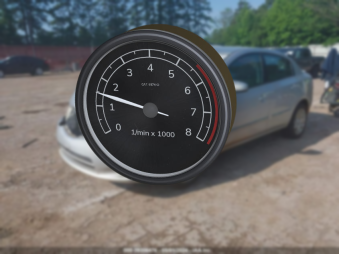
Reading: rpm 1500
